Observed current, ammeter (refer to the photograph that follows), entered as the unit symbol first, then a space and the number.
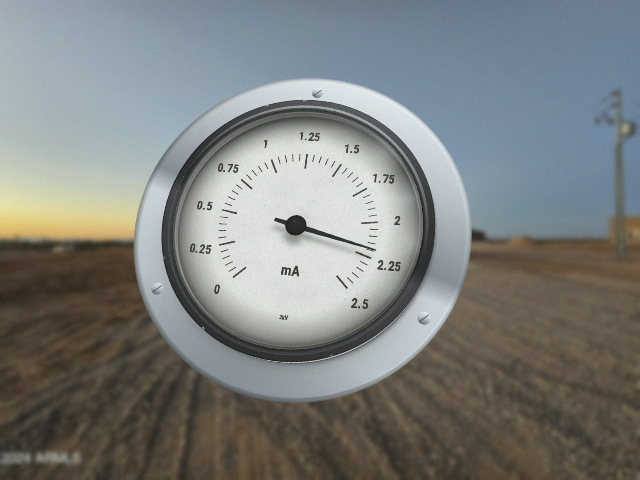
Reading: mA 2.2
